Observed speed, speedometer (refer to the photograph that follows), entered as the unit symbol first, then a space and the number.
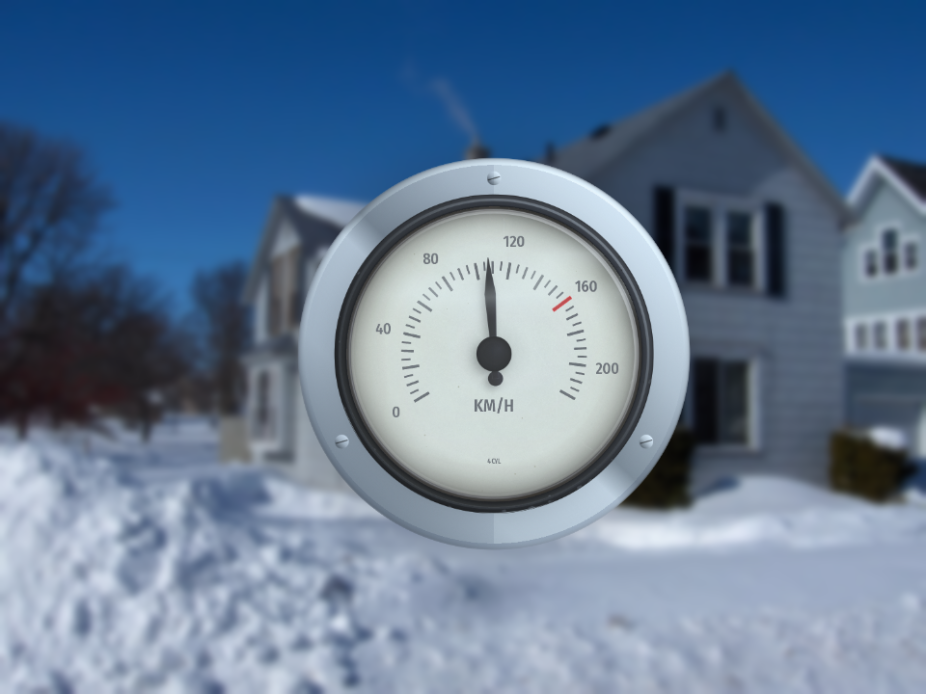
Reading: km/h 107.5
